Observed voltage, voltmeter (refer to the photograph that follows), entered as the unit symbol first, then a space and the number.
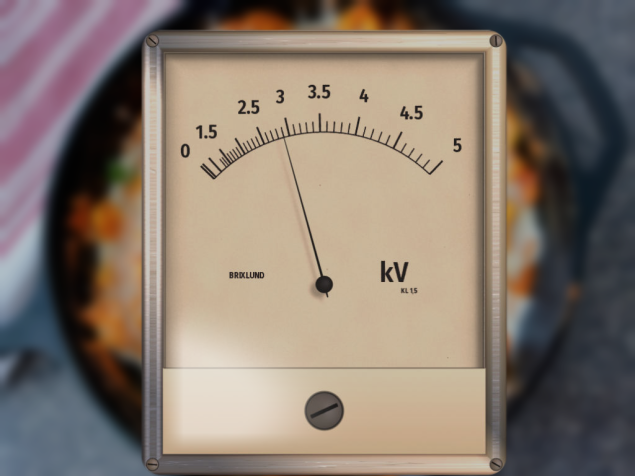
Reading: kV 2.9
